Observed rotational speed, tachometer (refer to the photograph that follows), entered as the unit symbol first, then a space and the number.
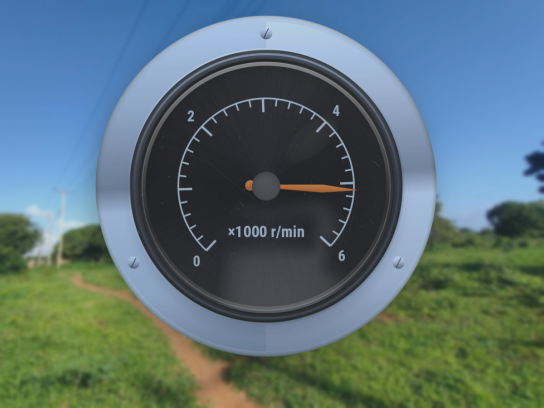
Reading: rpm 5100
